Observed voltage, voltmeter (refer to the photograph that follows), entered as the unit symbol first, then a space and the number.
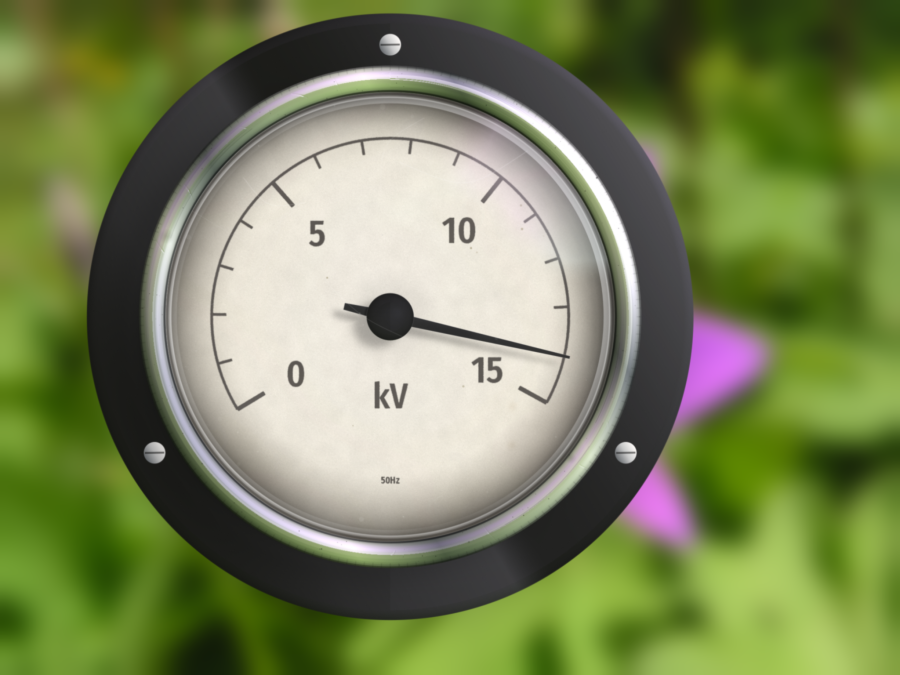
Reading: kV 14
